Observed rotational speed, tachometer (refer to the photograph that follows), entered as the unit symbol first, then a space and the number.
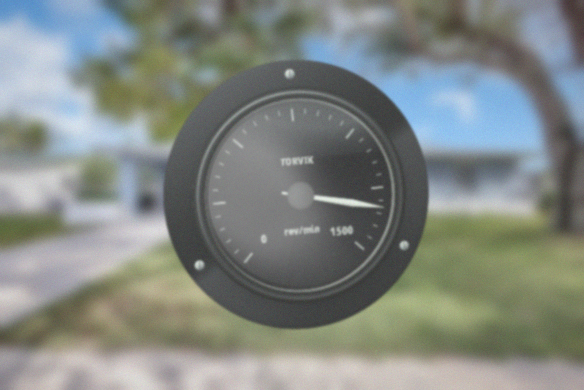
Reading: rpm 1325
